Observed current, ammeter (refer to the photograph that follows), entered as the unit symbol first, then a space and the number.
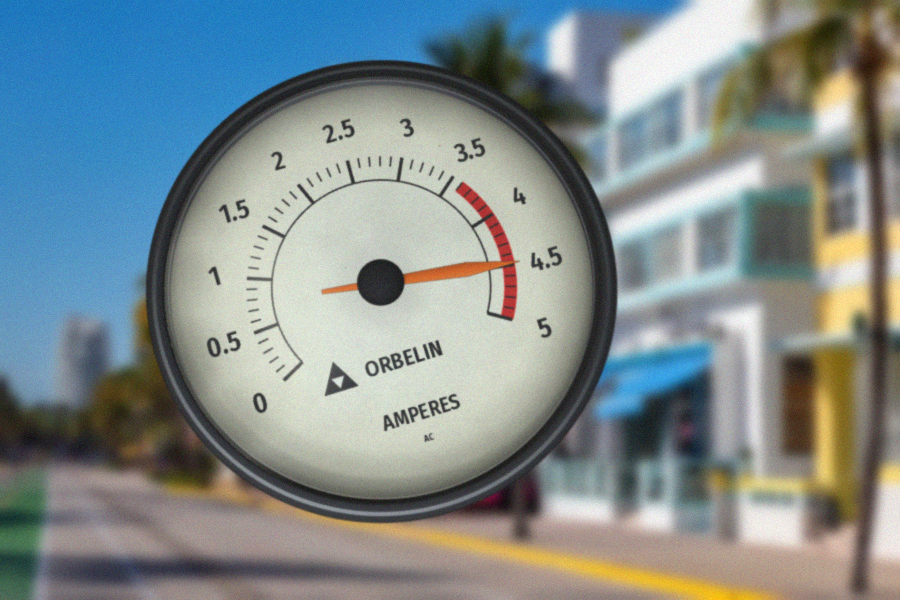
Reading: A 4.5
